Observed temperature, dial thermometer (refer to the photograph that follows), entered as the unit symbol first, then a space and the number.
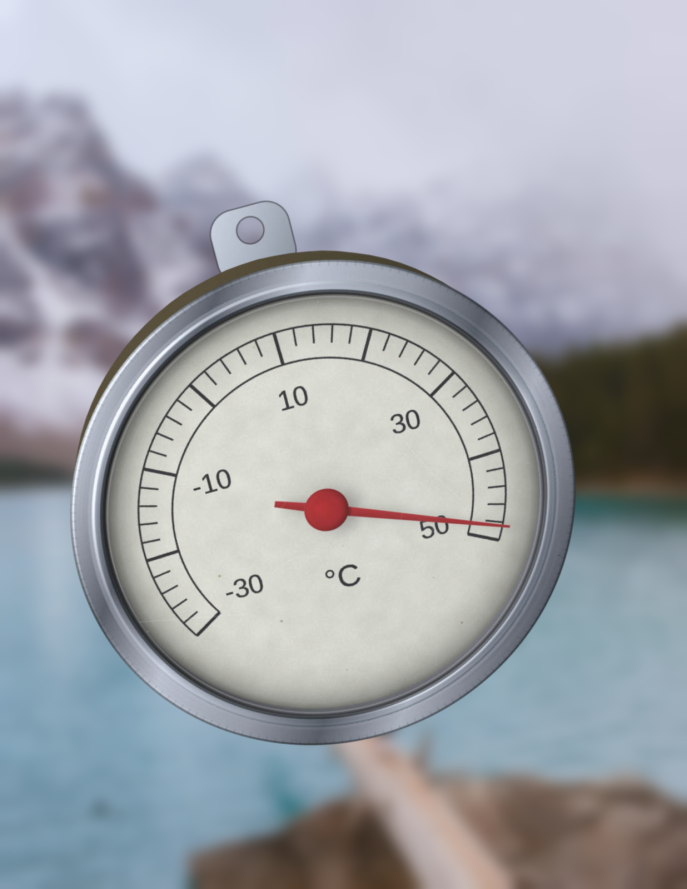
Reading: °C 48
